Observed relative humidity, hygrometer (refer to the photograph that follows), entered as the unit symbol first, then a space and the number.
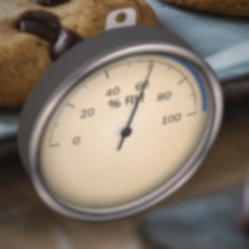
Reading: % 60
